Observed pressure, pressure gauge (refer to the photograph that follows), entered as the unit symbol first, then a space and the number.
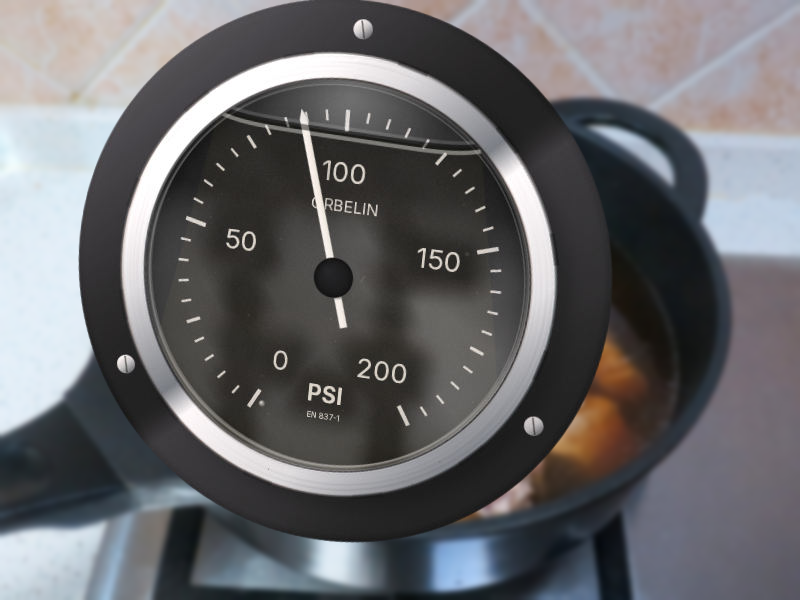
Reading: psi 90
